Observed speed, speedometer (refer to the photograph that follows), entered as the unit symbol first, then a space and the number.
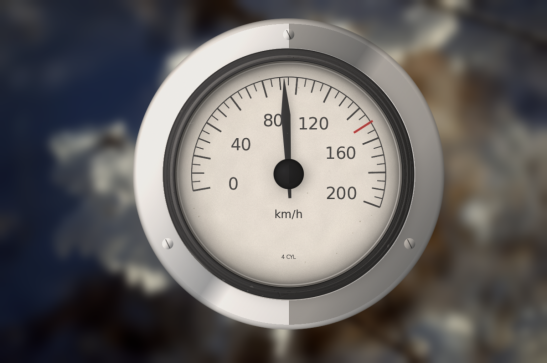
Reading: km/h 92.5
